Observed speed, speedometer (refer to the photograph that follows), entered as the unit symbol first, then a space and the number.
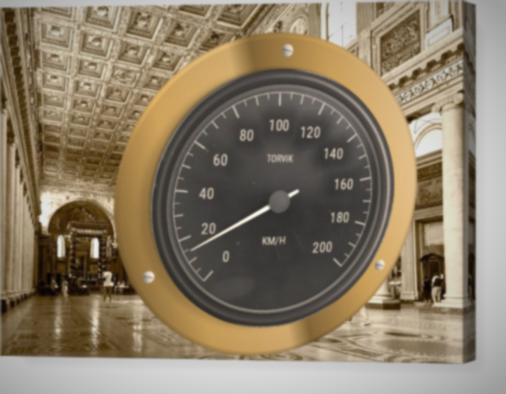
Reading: km/h 15
